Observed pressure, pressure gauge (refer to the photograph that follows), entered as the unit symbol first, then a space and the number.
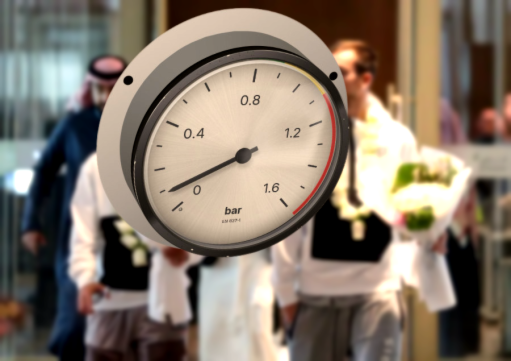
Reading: bar 0.1
